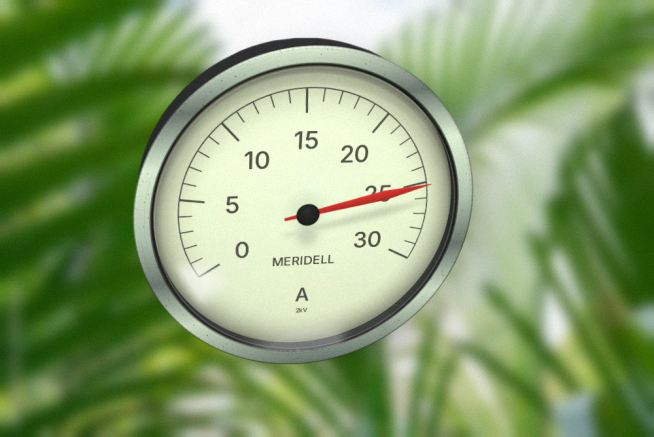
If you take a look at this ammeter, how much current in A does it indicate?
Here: 25 A
